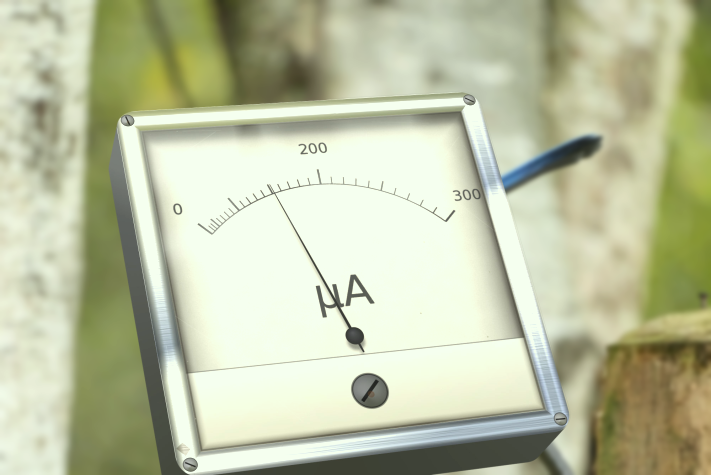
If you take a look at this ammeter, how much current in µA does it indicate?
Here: 150 µA
